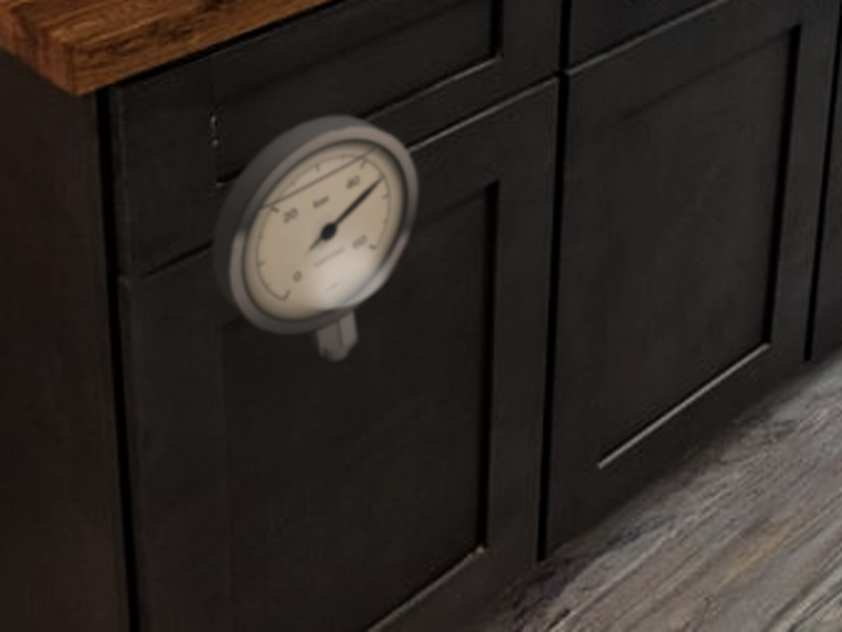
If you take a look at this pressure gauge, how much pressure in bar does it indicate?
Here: 45 bar
